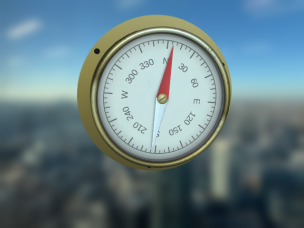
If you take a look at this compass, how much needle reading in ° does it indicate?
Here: 5 °
